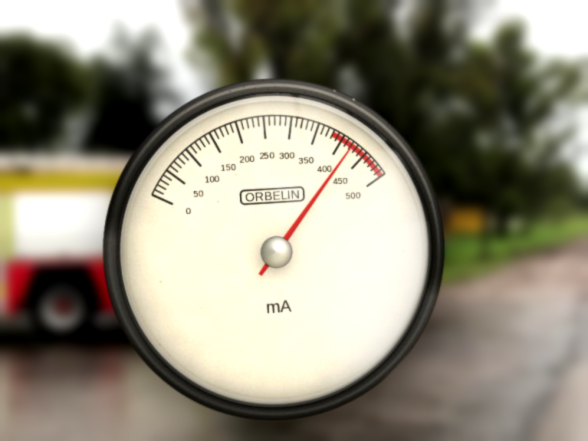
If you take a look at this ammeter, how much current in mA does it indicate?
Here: 420 mA
